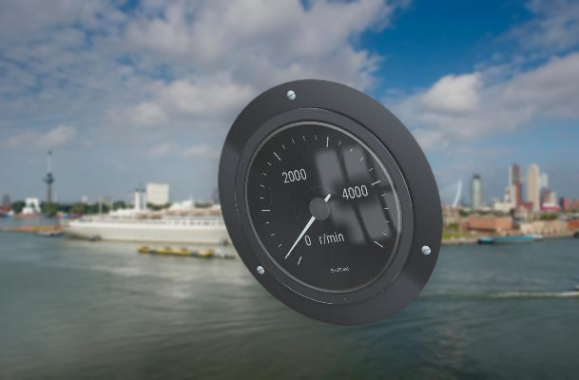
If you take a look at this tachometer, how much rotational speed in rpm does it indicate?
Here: 200 rpm
